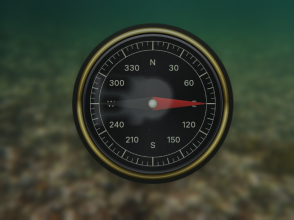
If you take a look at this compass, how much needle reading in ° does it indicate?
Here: 90 °
